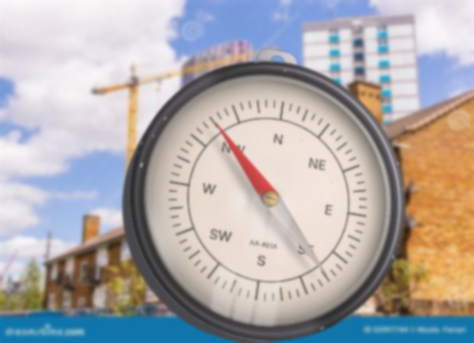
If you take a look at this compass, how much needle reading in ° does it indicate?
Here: 315 °
